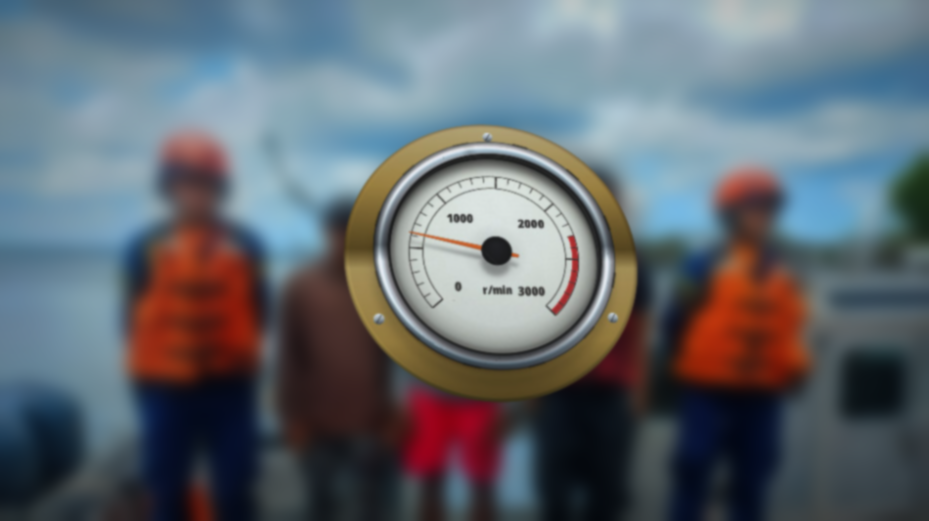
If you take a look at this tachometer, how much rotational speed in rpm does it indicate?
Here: 600 rpm
